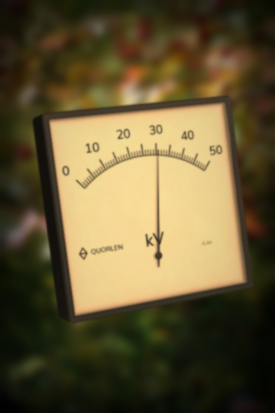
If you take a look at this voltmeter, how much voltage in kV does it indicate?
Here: 30 kV
